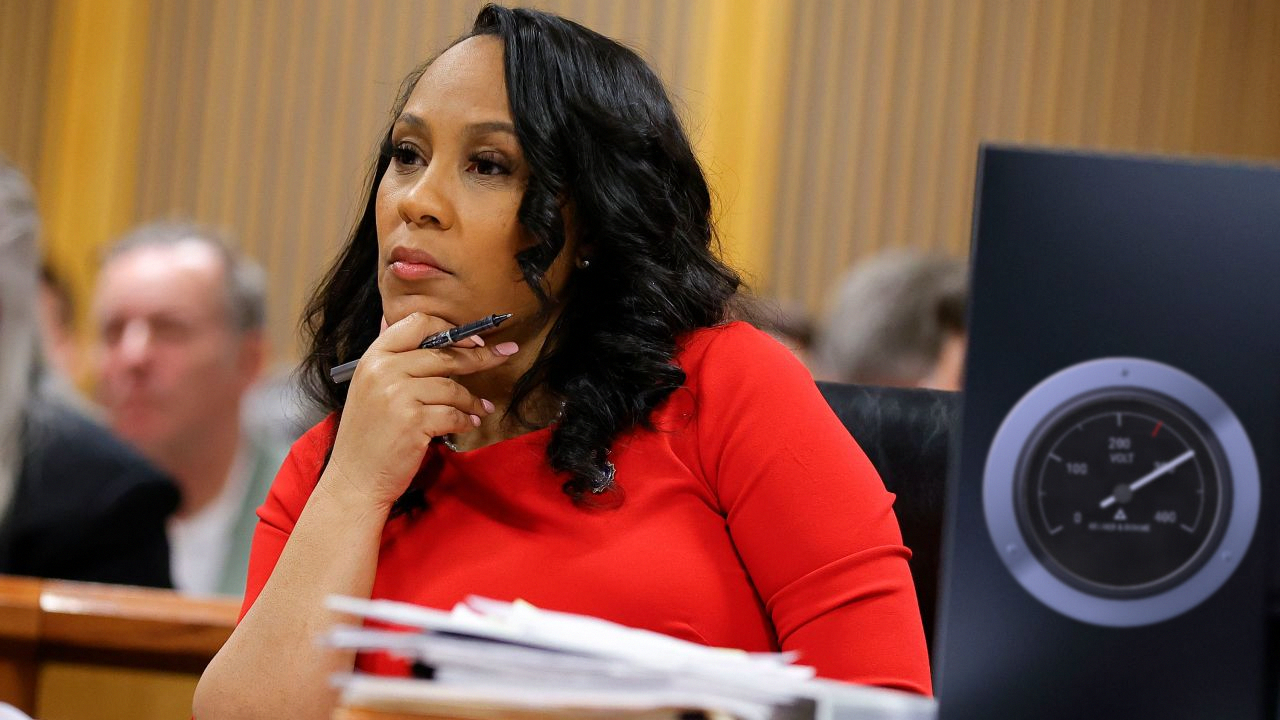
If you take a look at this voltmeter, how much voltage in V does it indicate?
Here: 300 V
